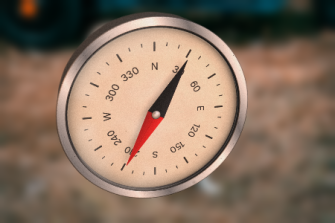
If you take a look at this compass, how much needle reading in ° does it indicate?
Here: 210 °
